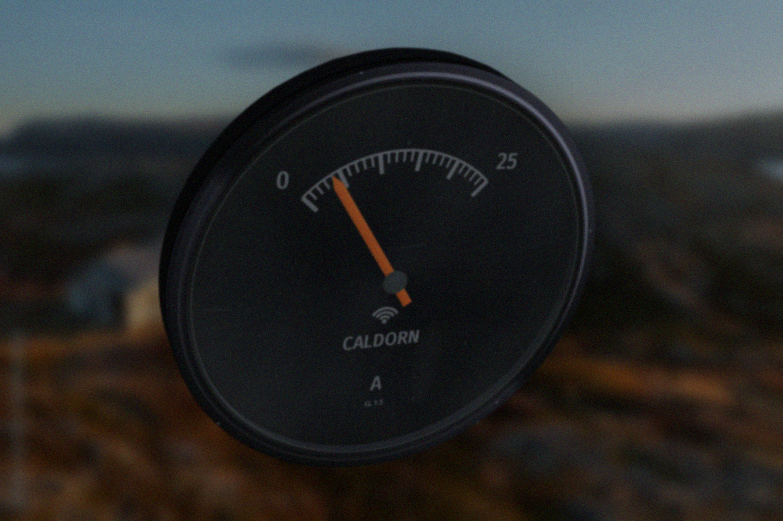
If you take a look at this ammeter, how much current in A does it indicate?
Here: 4 A
